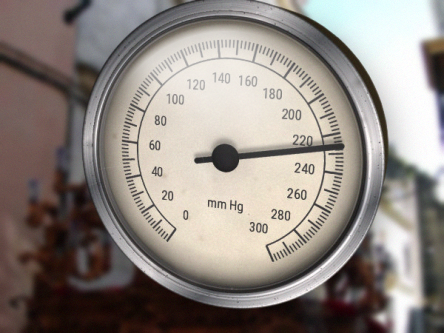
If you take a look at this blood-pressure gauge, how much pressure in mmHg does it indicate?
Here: 226 mmHg
